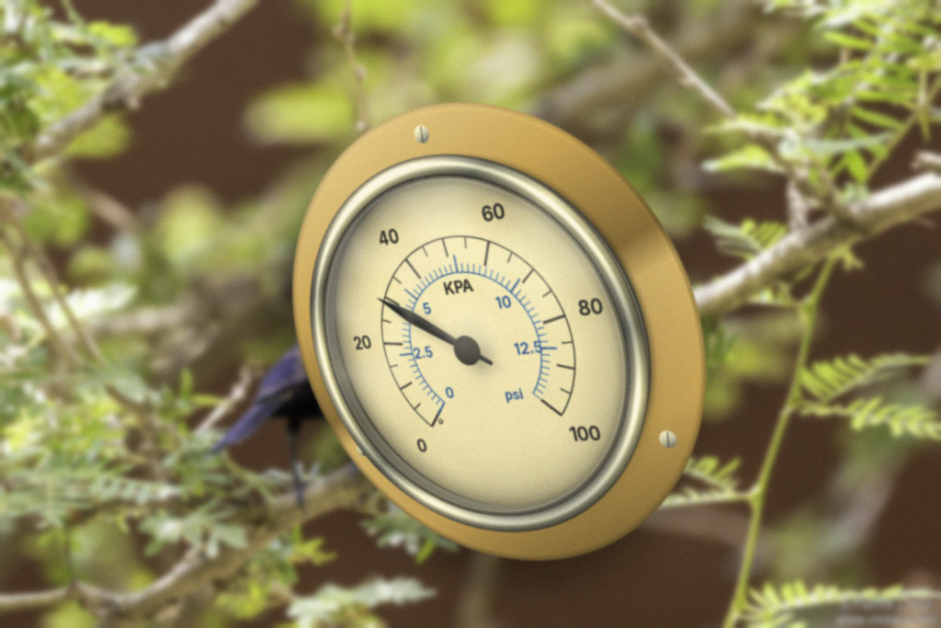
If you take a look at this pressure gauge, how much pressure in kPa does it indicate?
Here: 30 kPa
